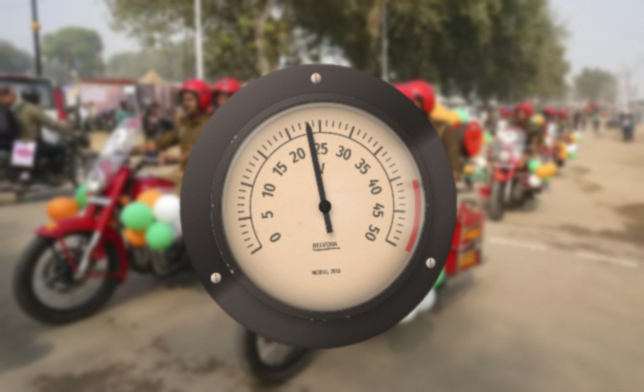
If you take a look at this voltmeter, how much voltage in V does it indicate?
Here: 23 V
